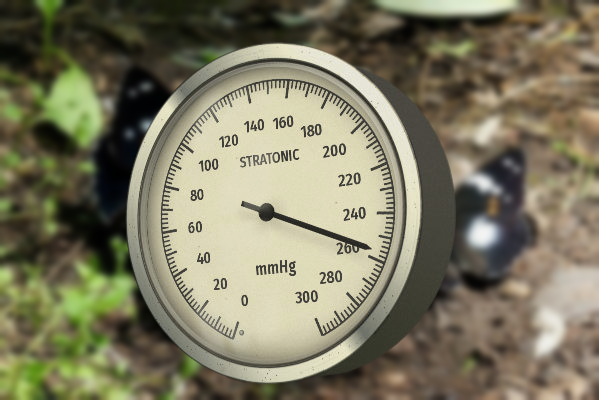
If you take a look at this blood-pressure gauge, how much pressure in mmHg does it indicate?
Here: 256 mmHg
